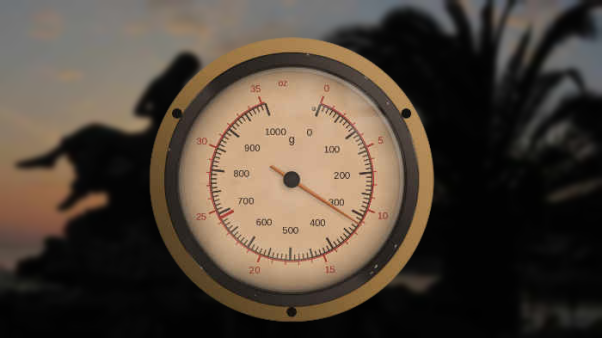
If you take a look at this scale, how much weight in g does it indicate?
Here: 320 g
